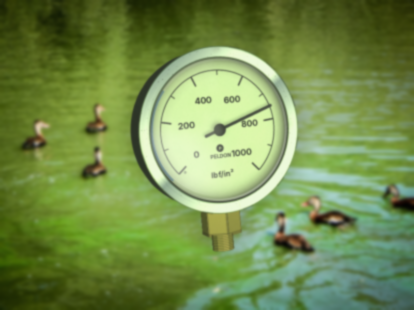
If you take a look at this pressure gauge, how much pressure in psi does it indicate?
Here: 750 psi
